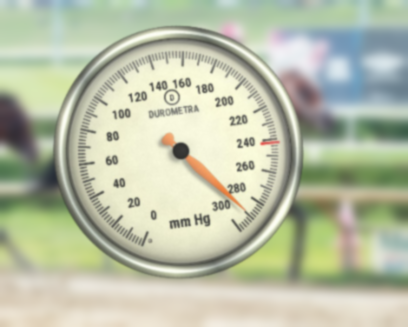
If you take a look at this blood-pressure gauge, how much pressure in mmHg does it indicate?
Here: 290 mmHg
